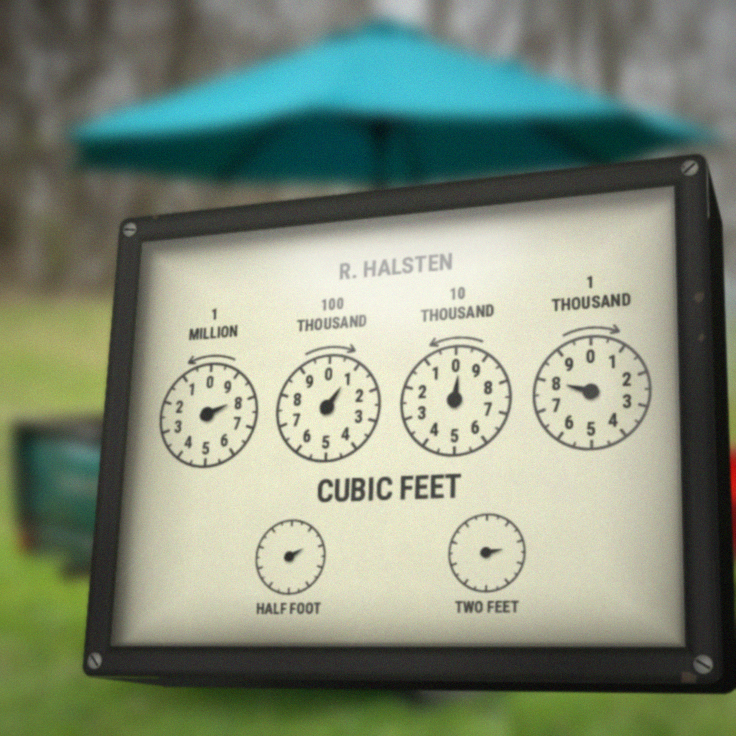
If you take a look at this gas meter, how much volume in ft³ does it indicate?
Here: 809800 ft³
